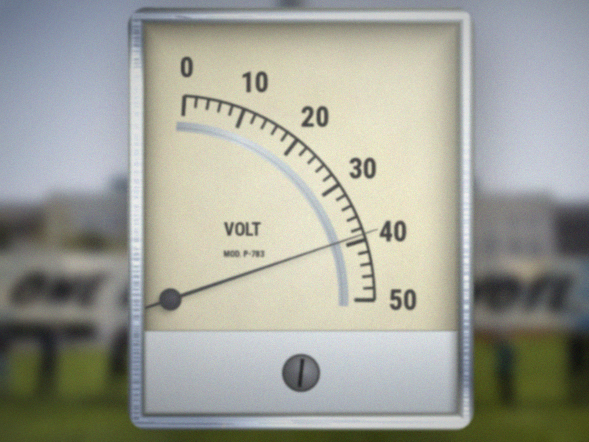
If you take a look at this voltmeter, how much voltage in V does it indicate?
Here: 39 V
